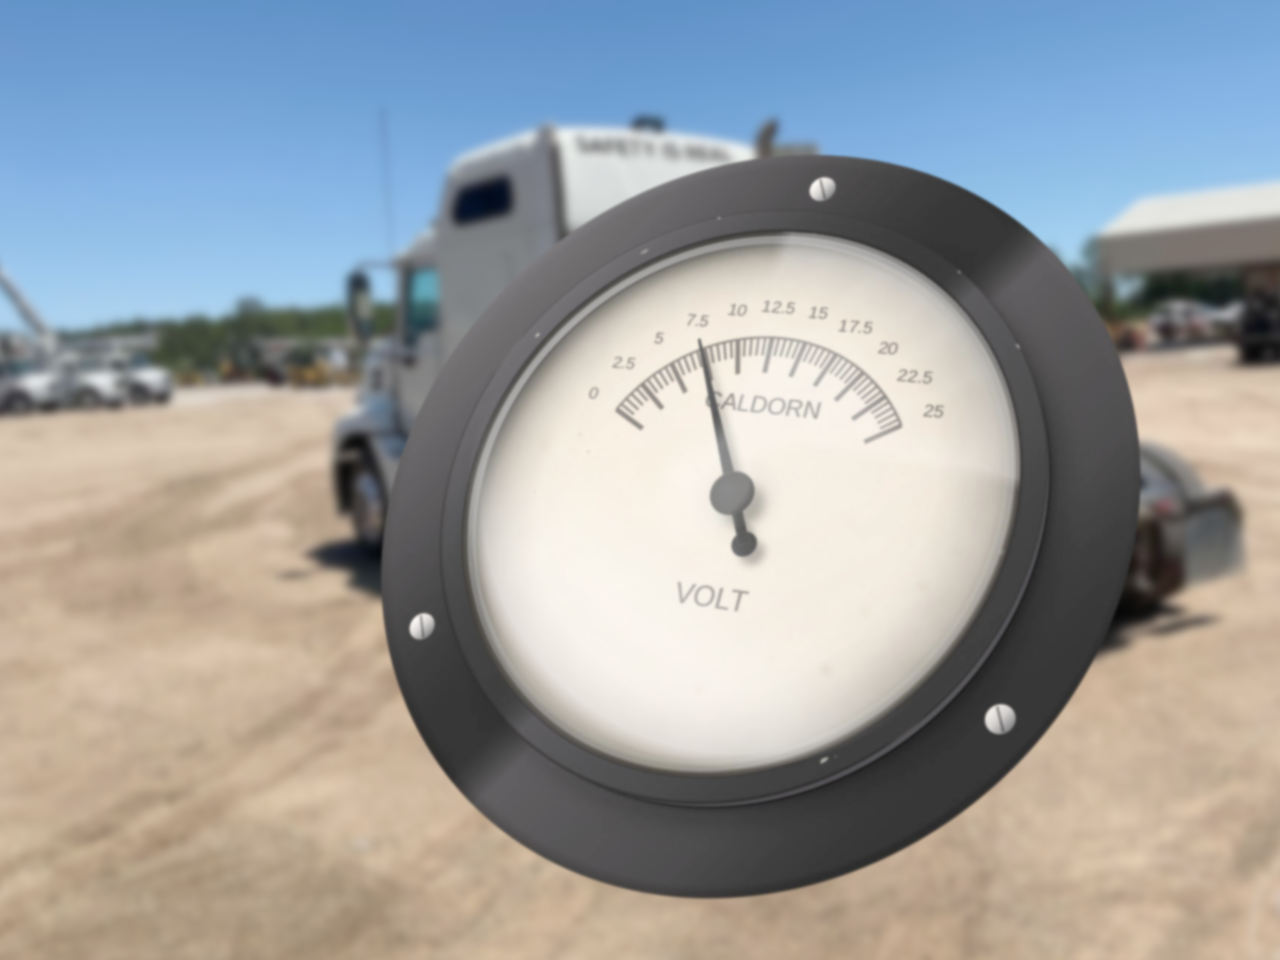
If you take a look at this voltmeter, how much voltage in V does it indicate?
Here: 7.5 V
